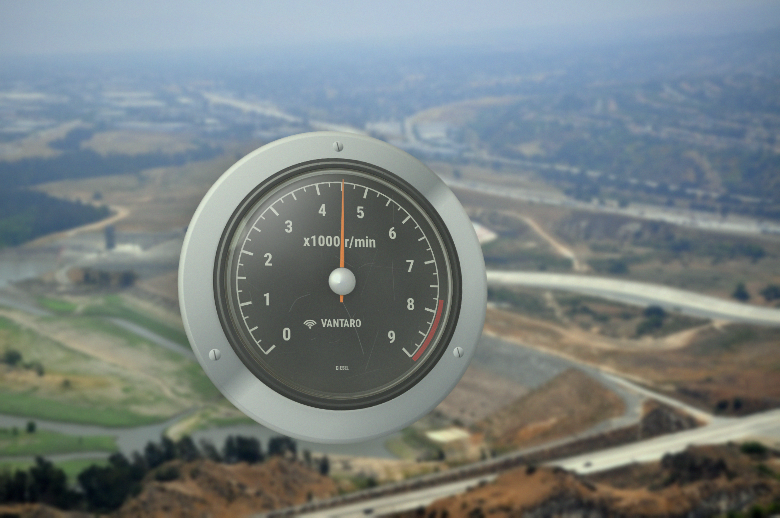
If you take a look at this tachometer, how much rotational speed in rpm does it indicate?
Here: 4500 rpm
